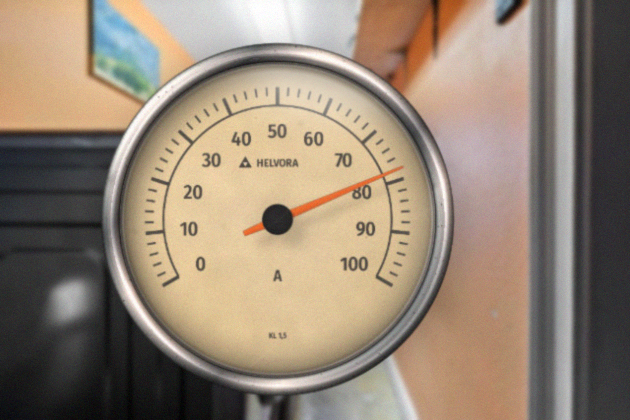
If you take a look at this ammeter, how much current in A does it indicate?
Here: 78 A
